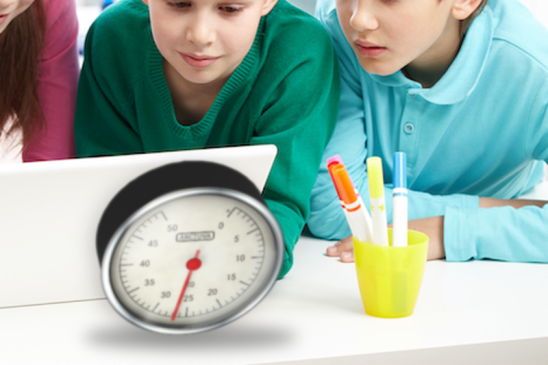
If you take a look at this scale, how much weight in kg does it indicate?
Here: 27 kg
